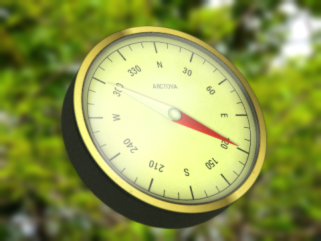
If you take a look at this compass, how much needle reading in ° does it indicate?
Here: 120 °
